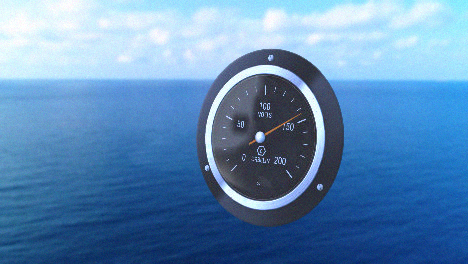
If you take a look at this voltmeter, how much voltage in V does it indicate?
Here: 145 V
